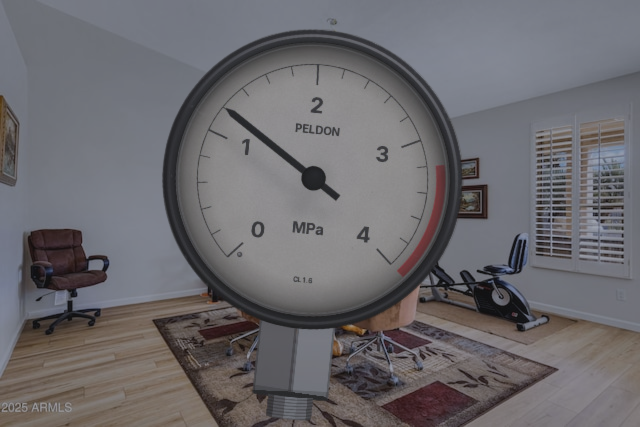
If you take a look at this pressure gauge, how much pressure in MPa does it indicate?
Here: 1.2 MPa
